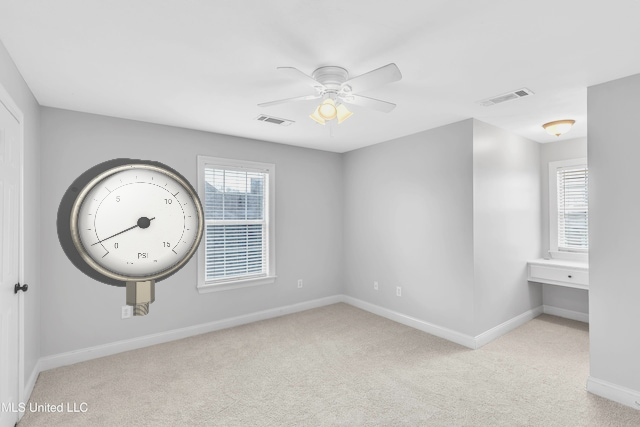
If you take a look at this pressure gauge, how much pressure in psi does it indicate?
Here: 1 psi
